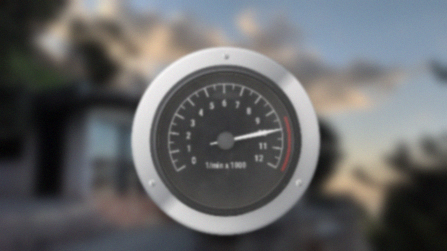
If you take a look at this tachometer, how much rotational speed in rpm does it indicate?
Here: 10000 rpm
